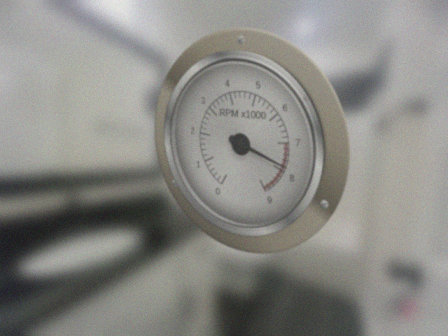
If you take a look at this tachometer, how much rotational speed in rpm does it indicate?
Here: 7800 rpm
